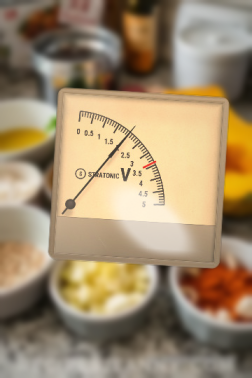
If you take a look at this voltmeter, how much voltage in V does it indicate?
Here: 2 V
